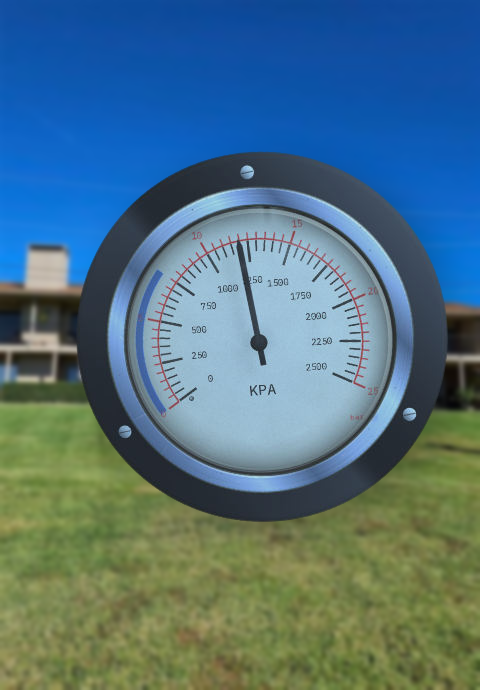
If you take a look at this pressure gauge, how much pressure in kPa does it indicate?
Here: 1200 kPa
